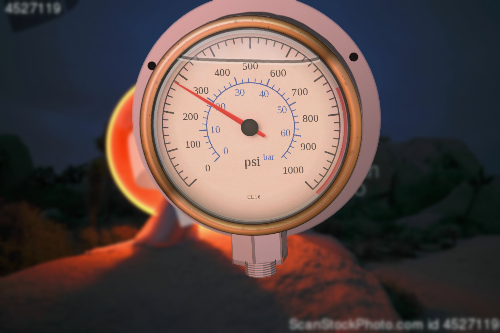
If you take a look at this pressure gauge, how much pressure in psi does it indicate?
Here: 280 psi
